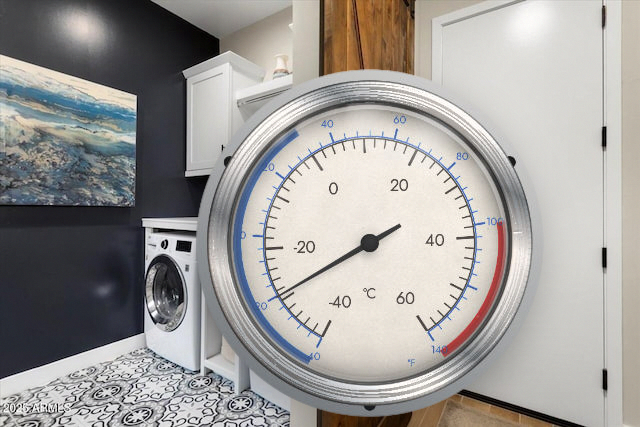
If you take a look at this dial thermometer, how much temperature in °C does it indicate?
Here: -29 °C
